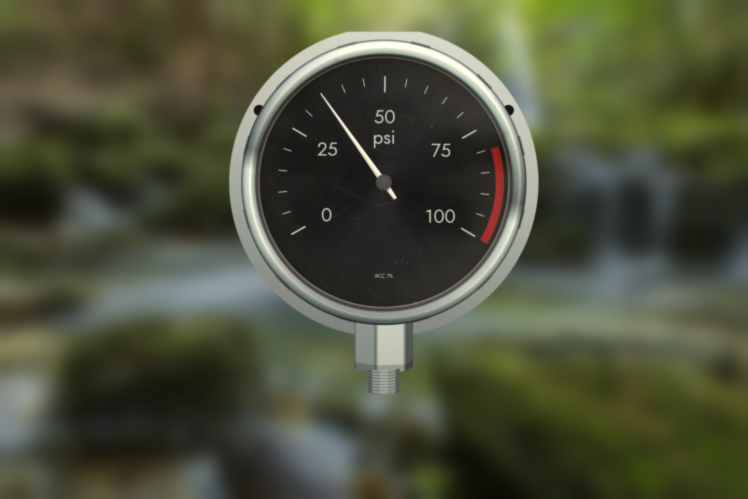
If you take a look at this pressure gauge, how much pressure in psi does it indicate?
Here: 35 psi
